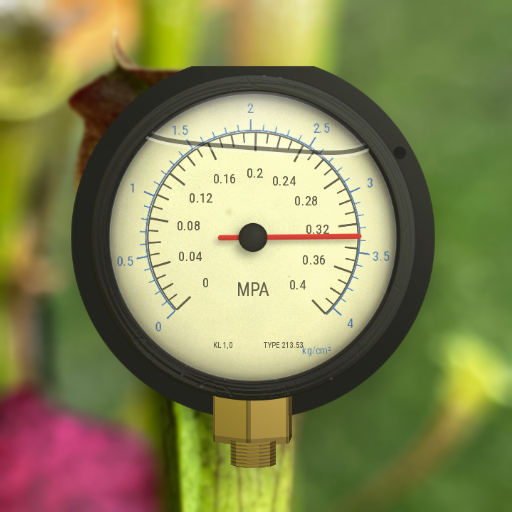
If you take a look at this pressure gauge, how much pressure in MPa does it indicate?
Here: 0.33 MPa
